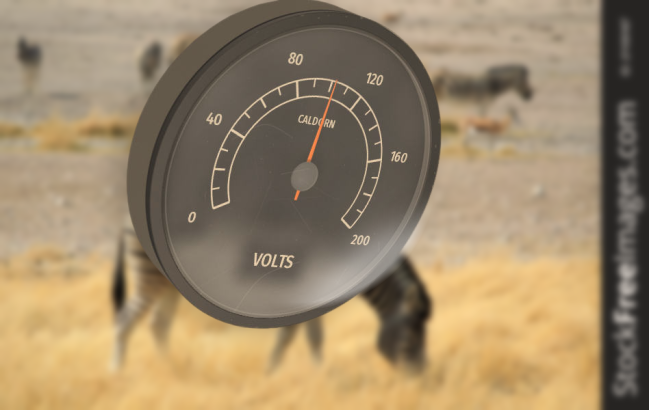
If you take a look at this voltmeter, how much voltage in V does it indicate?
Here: 100 V
